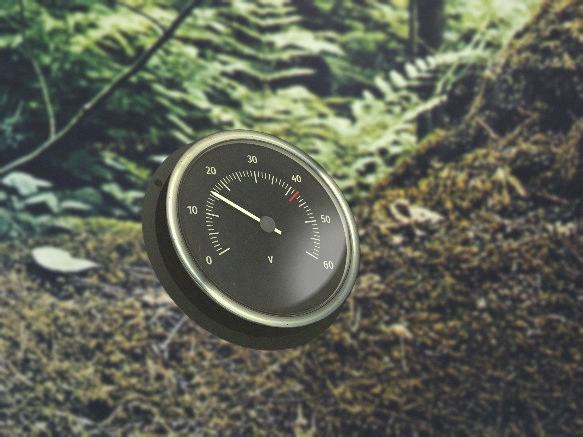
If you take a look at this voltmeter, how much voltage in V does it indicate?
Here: 15 V
